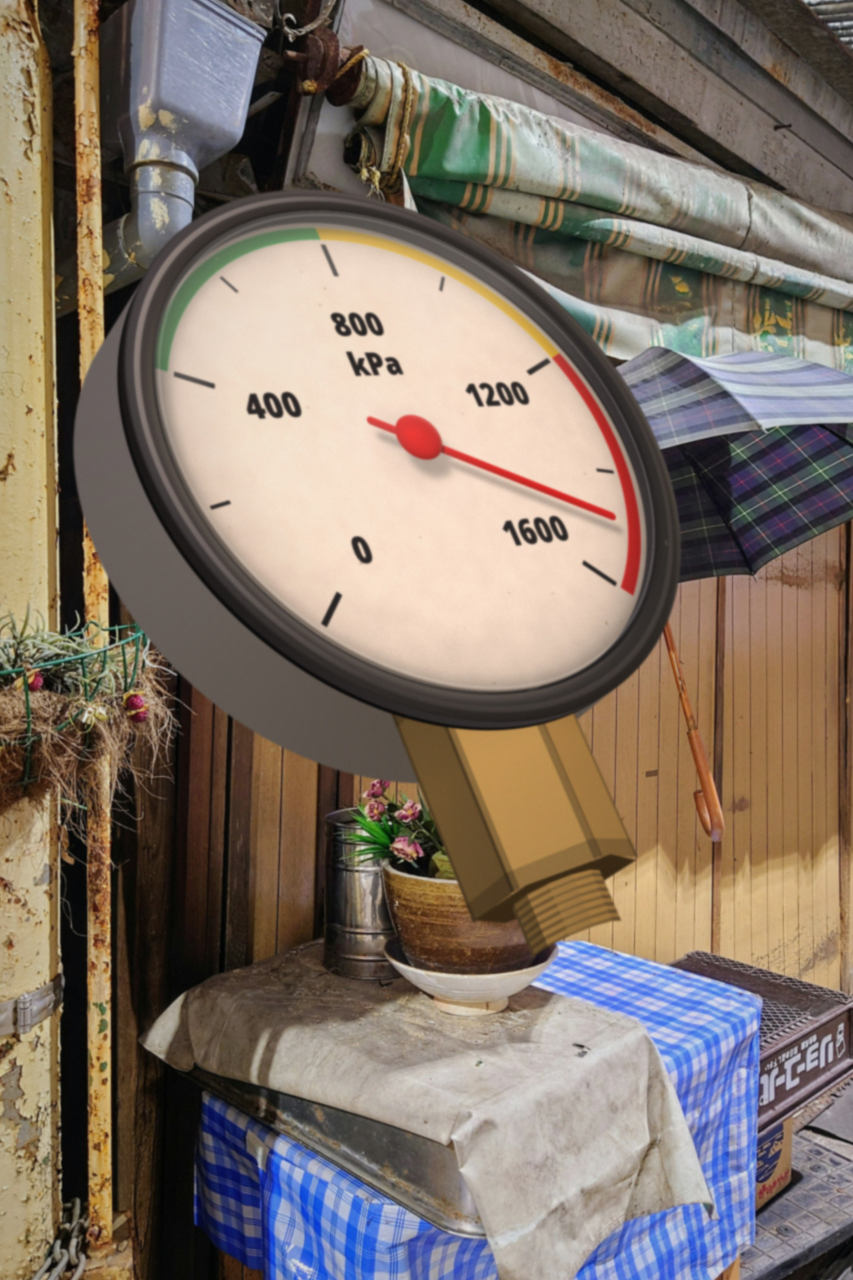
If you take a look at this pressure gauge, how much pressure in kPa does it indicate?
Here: 1500 kPa
